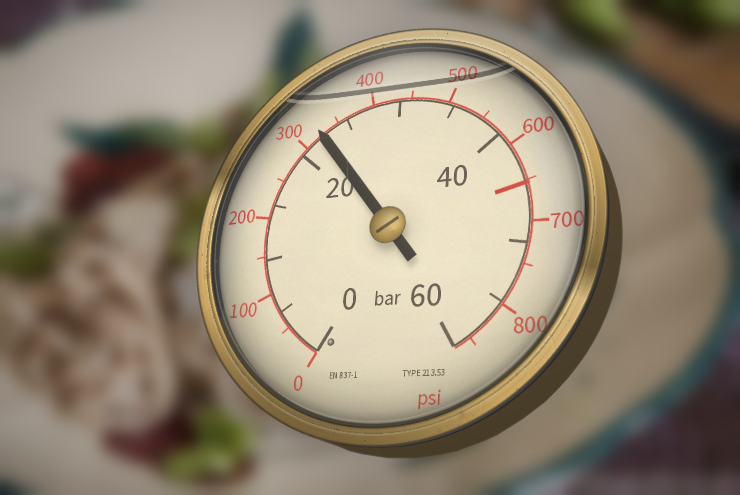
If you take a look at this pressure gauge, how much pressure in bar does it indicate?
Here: 22.5 bar
